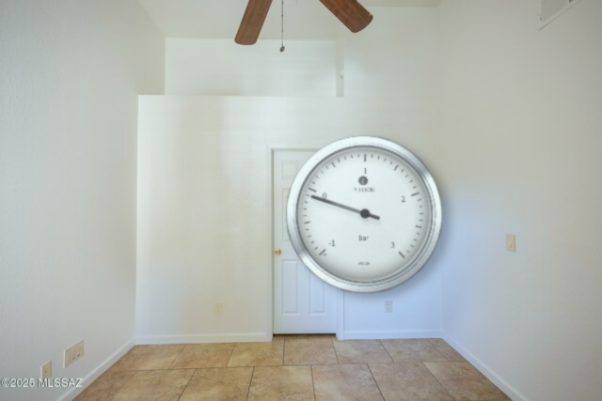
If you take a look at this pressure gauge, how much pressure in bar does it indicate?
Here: -0.1 bar
